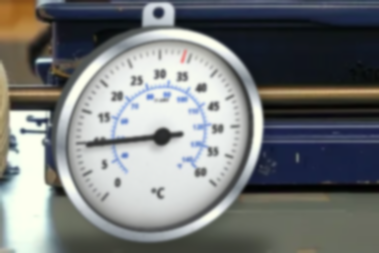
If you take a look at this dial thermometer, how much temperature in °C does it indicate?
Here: 10 °C
